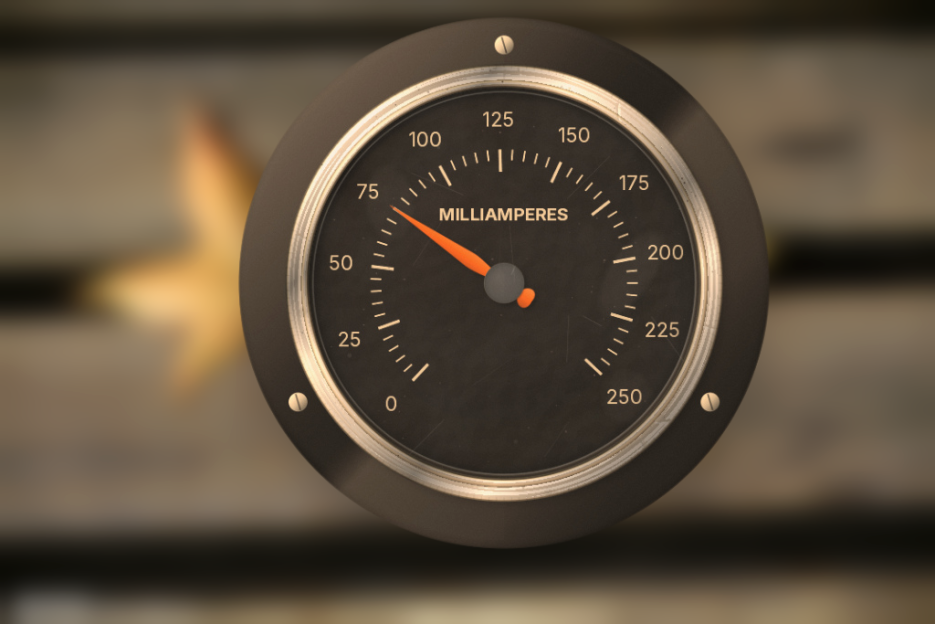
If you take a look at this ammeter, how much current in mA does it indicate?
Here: 75 mA
